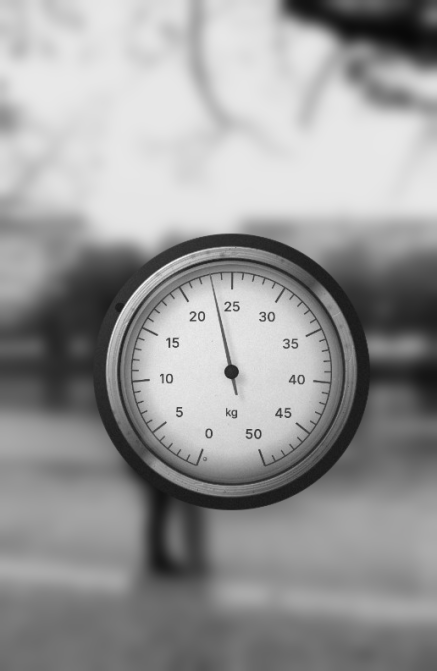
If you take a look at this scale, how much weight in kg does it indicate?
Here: 23 kg
